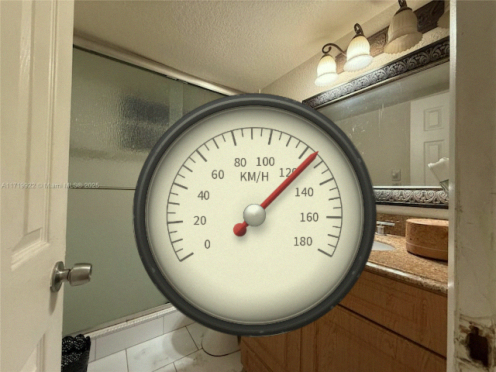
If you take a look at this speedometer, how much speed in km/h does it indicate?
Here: 125 km/h
